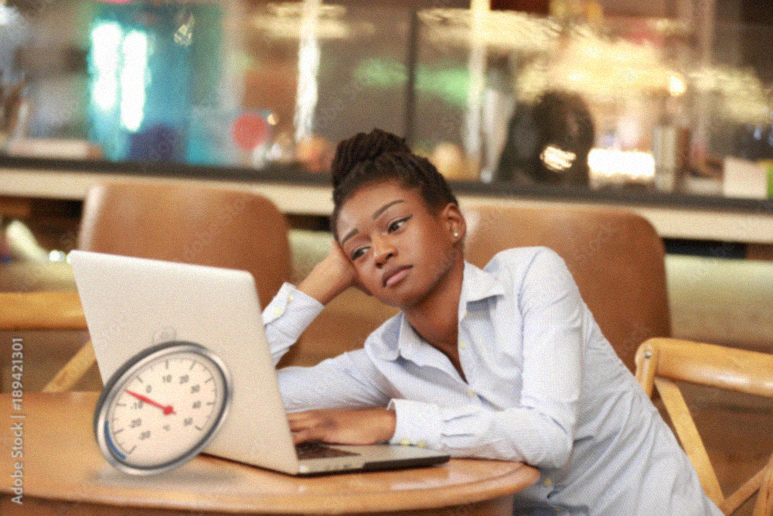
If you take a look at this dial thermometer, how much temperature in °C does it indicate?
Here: -5 °C
